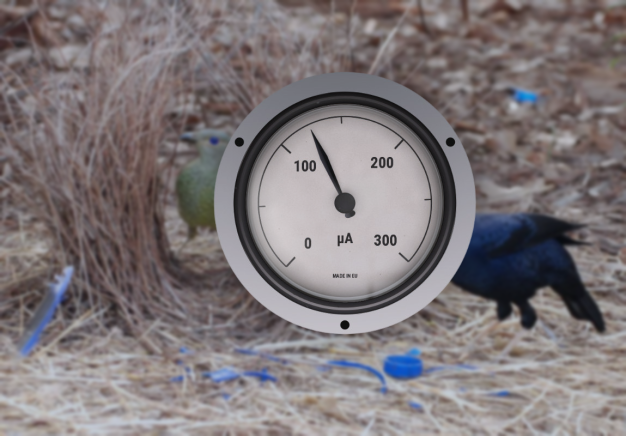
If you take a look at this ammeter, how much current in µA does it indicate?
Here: 125 µA
